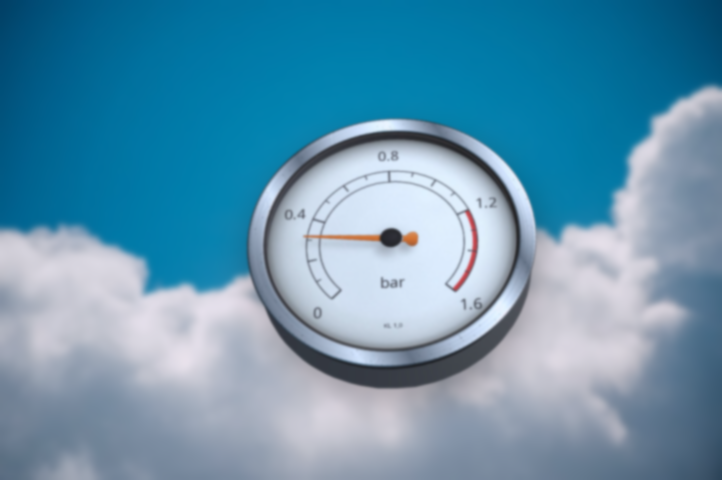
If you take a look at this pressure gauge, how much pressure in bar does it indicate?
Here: 0.3 bar
